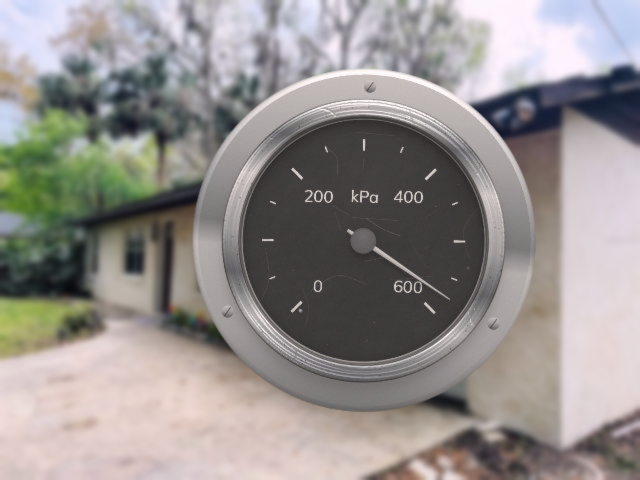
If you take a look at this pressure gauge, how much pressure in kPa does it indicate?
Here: 575 kPa
